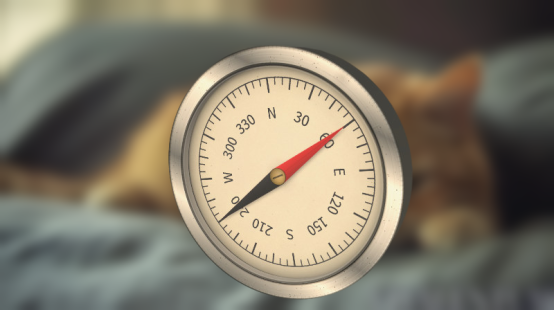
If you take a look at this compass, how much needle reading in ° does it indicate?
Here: 60 °
